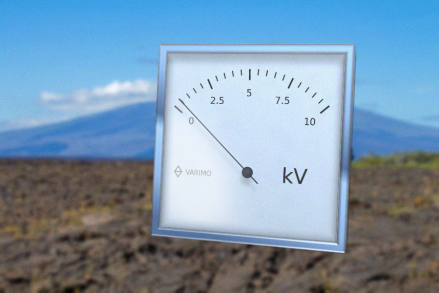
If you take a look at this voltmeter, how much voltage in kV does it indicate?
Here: 0.5 kV
